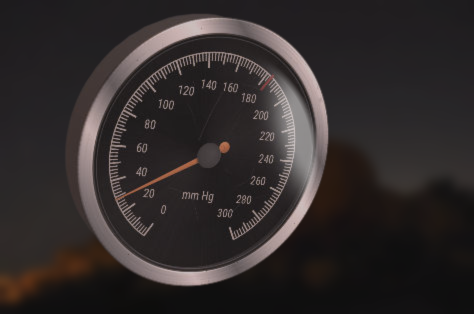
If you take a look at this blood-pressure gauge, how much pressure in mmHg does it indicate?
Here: 30 mmHg
